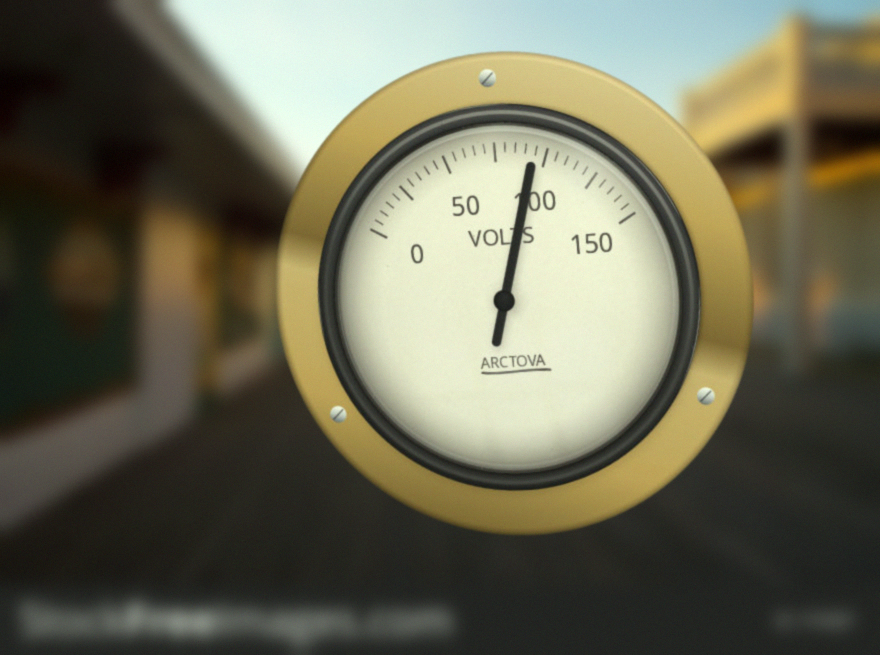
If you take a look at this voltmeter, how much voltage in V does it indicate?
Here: 95 V
